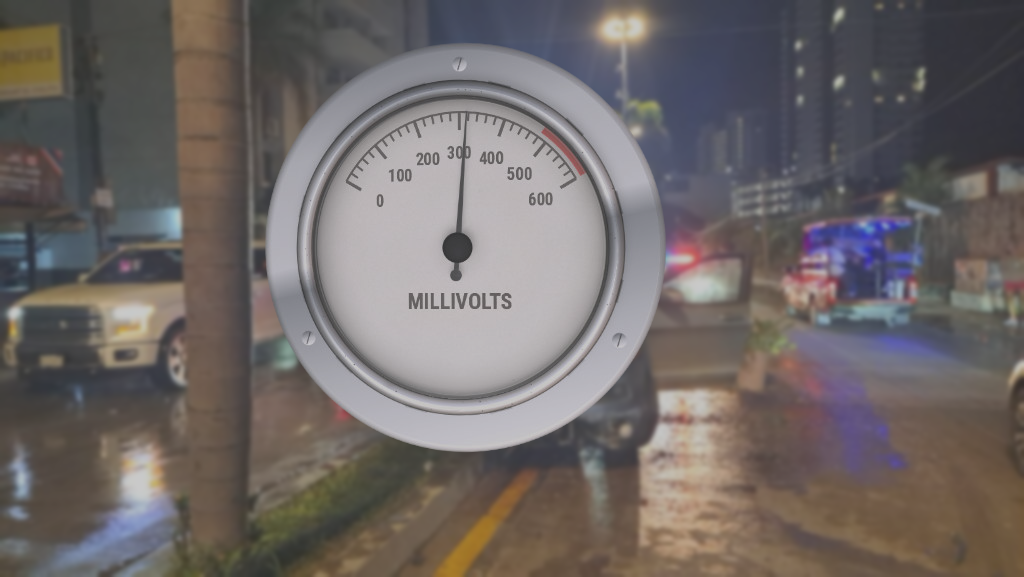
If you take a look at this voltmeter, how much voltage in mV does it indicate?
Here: 320 mV
